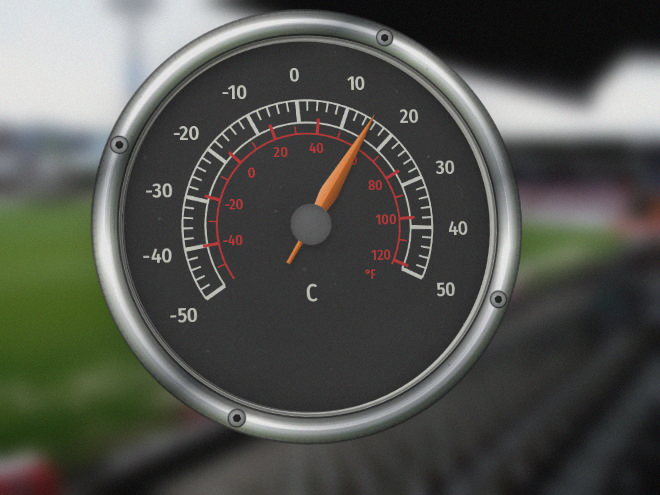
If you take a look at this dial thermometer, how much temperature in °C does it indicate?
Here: 15 °C
